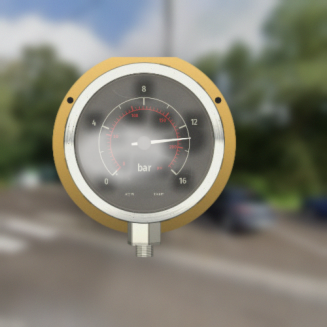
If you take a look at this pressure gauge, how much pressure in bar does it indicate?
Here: 13 bar
